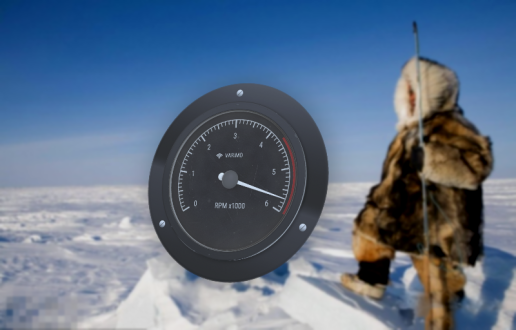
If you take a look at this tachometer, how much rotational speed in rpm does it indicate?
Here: 5700 rpm
